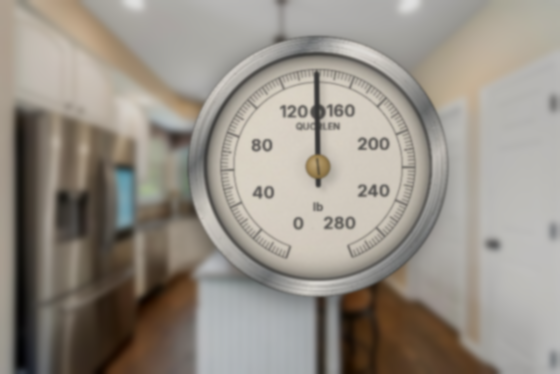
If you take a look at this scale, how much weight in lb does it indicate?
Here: 140 lb
